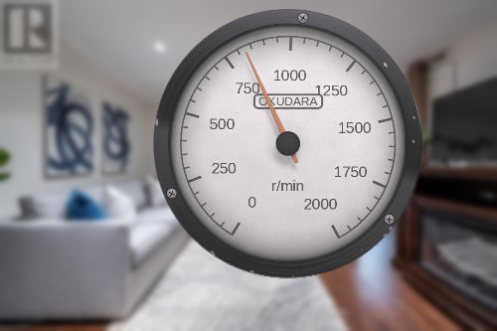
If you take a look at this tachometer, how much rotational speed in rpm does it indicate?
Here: 825 rpm
